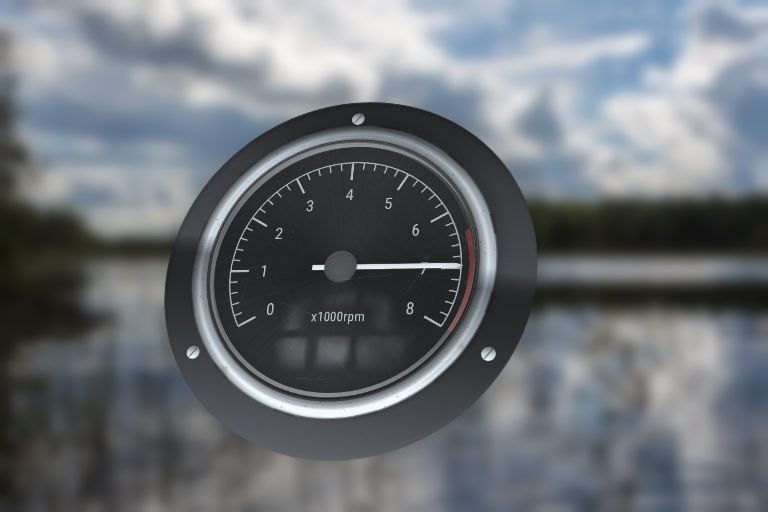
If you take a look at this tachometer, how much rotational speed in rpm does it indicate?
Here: 7000 rpm
